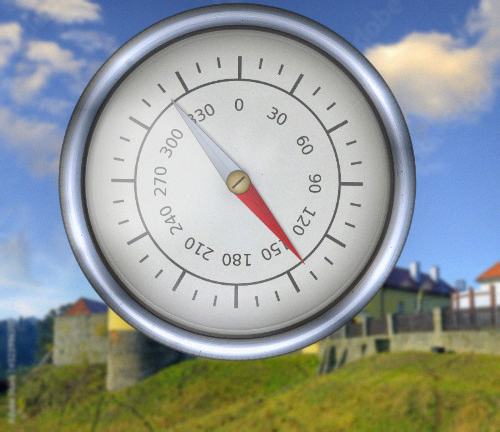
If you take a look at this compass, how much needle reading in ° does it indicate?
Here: 140 °
